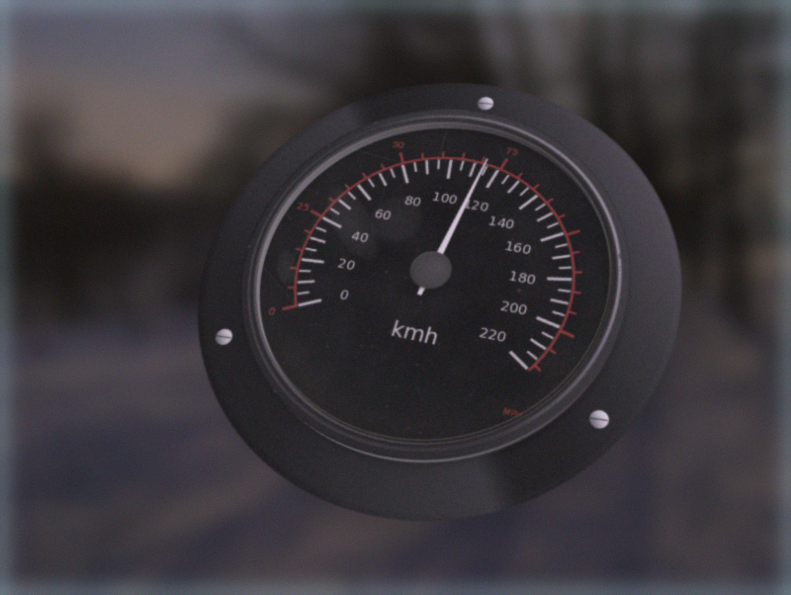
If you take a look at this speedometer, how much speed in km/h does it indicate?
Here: 115 km/h
